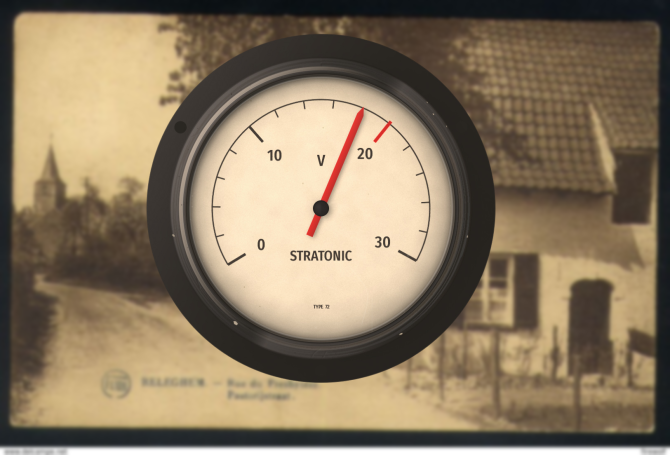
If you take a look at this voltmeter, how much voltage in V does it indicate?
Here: 18 V
